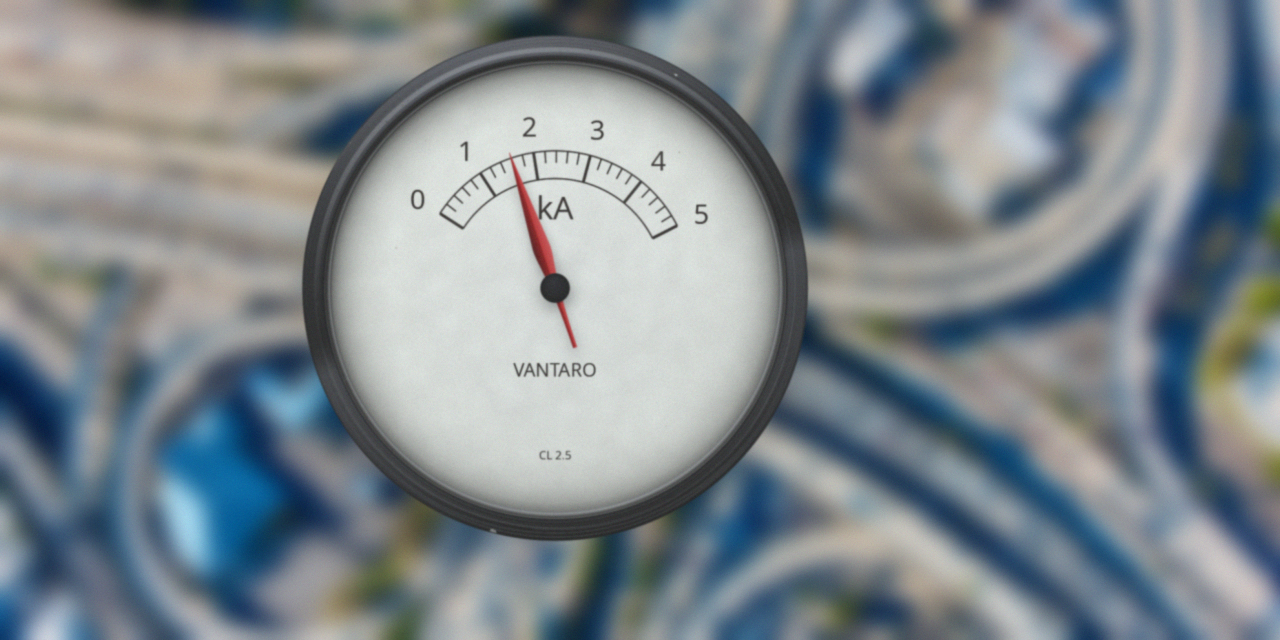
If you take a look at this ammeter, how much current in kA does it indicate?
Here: 1.6 kA
